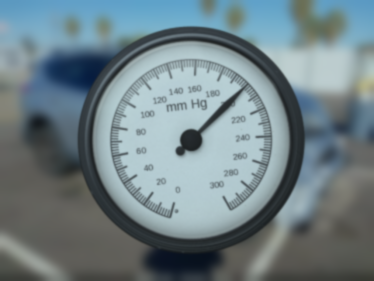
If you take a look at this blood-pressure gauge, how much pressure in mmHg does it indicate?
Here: 200 mmHg
